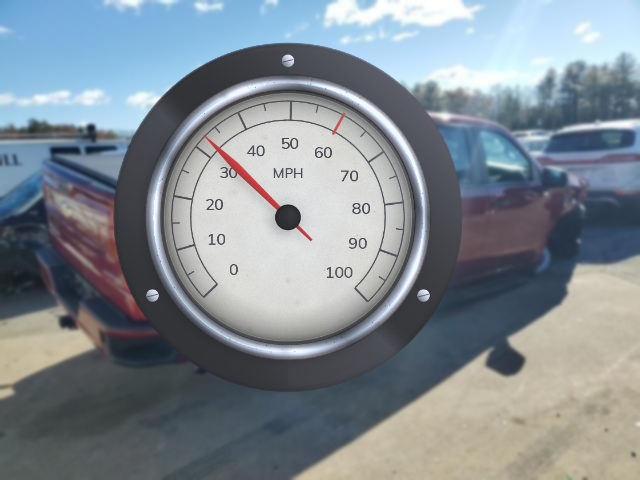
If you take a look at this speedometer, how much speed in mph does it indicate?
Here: 32.5 mph
